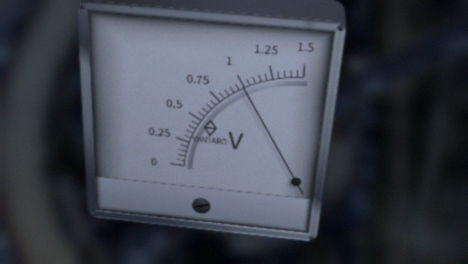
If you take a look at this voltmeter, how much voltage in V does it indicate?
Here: 1 V
